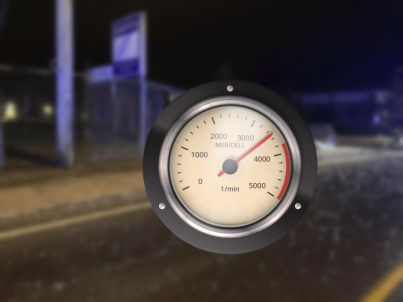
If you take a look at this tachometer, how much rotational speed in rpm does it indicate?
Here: 3500 rpm
